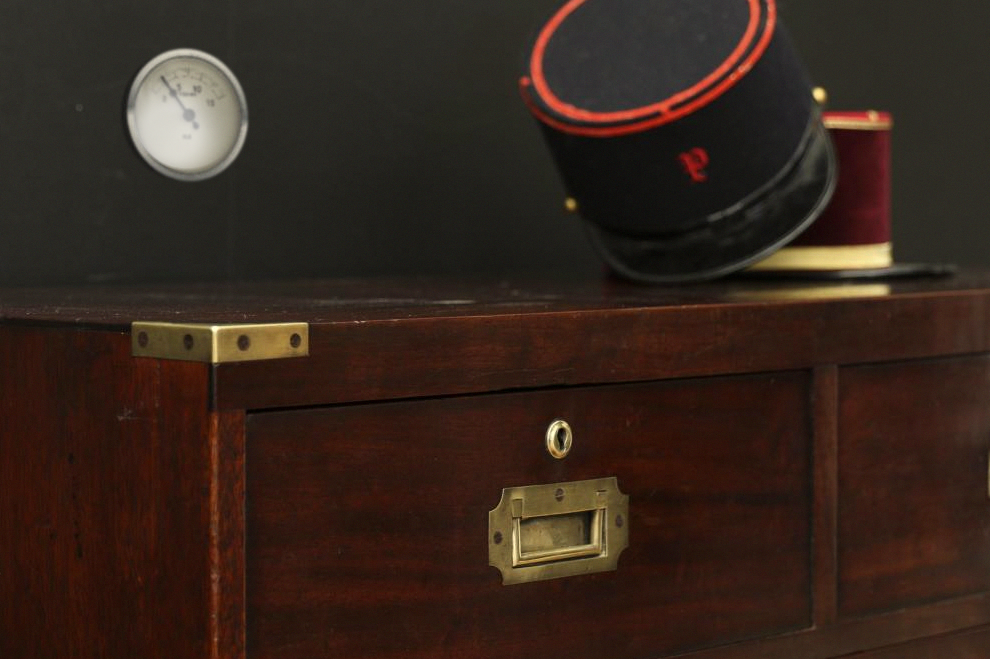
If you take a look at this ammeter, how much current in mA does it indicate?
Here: 2.5 mA
